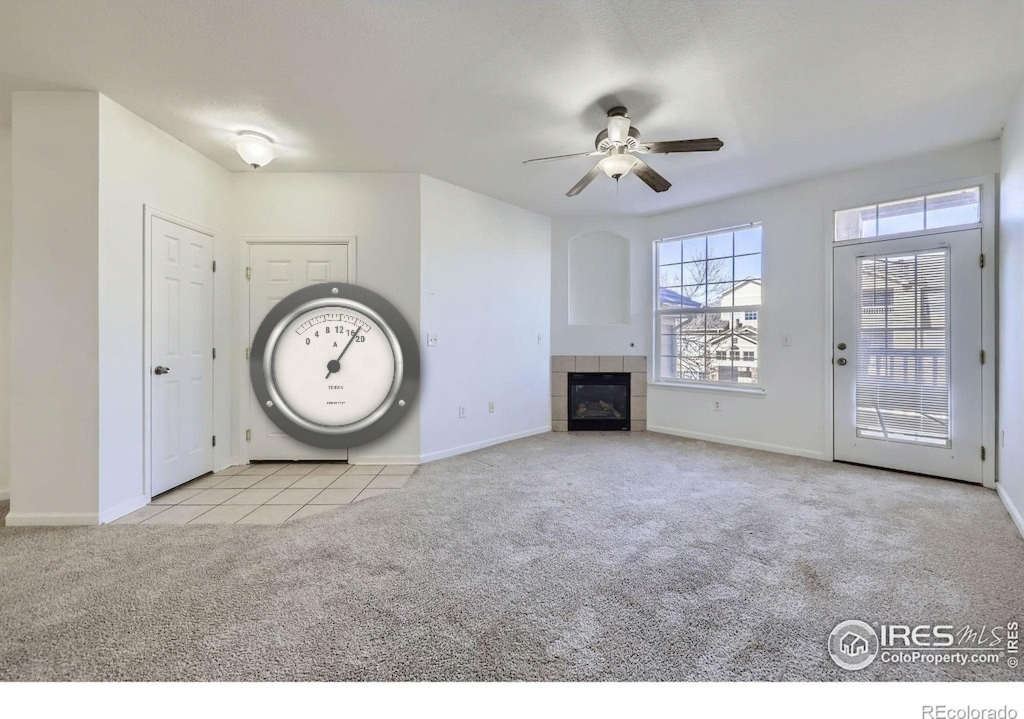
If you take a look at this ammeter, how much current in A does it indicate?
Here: 18 A
